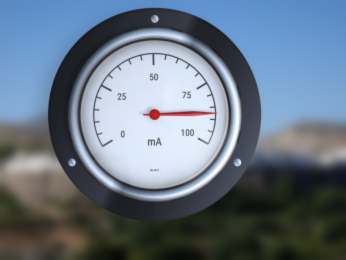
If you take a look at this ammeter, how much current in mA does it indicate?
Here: 87.5 mA
